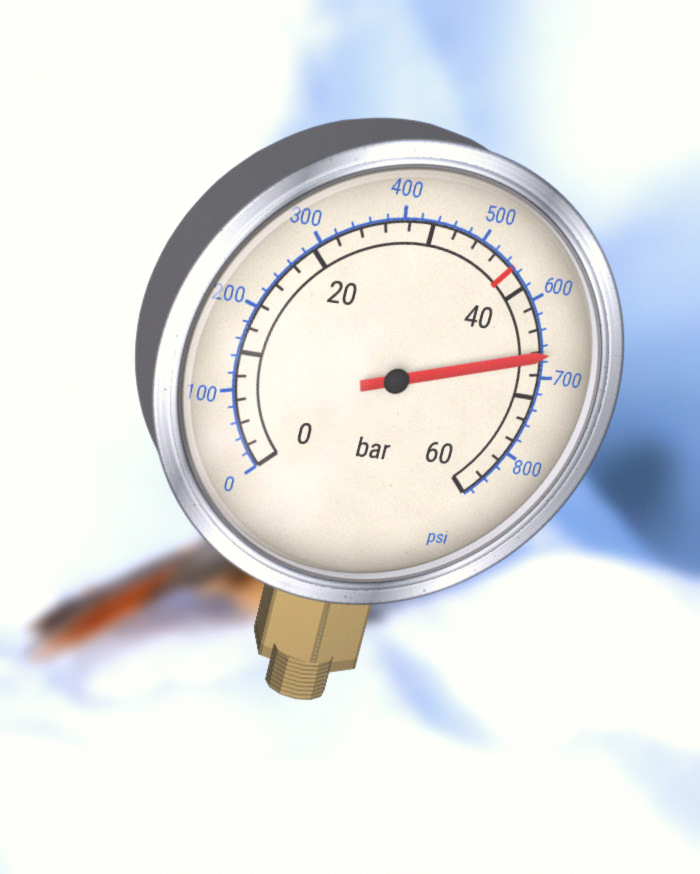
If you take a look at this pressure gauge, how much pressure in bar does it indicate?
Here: 46 bar
